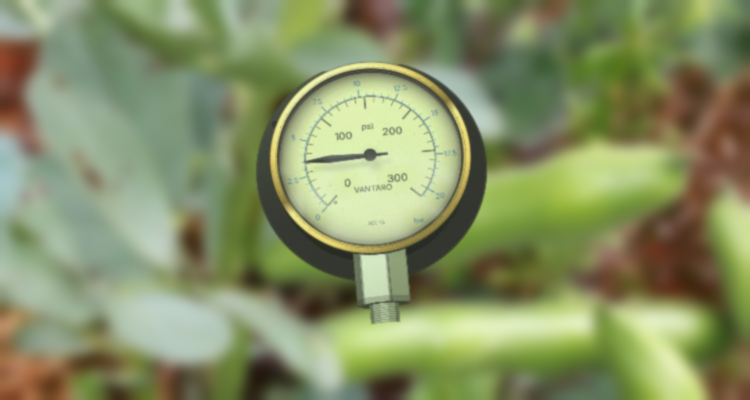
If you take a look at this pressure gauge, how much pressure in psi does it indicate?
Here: 50 psi
